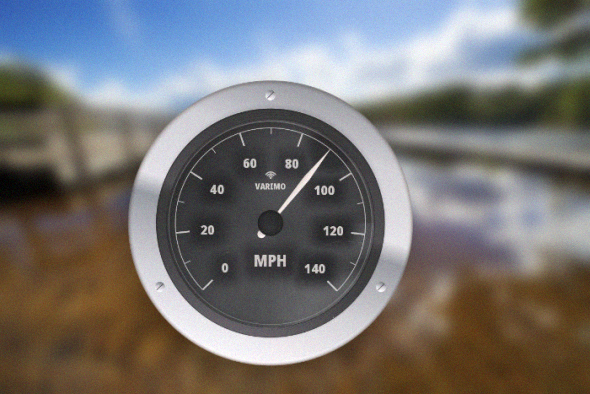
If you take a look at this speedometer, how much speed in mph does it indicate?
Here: 90 mph
